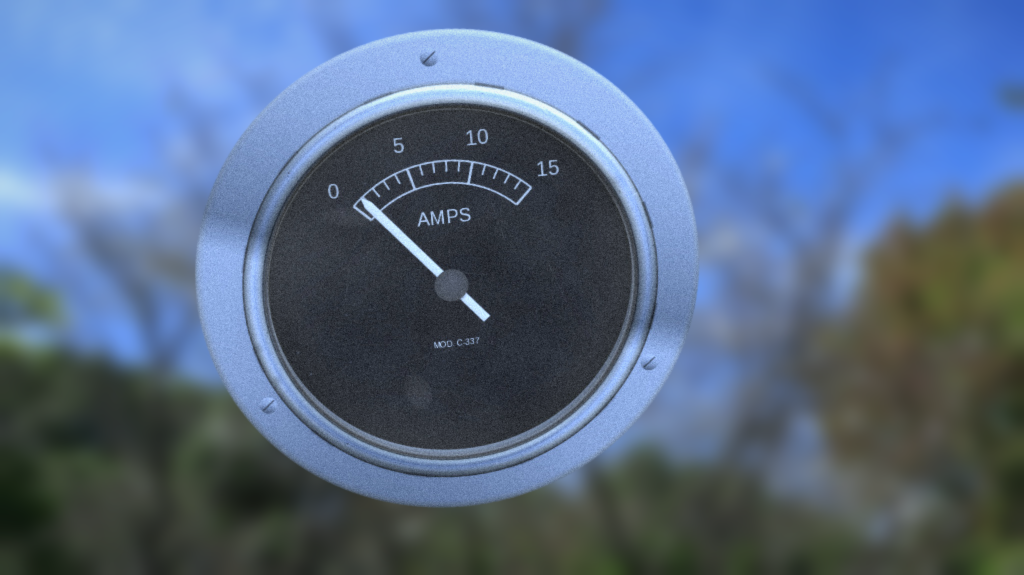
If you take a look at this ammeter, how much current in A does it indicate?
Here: 1 A
